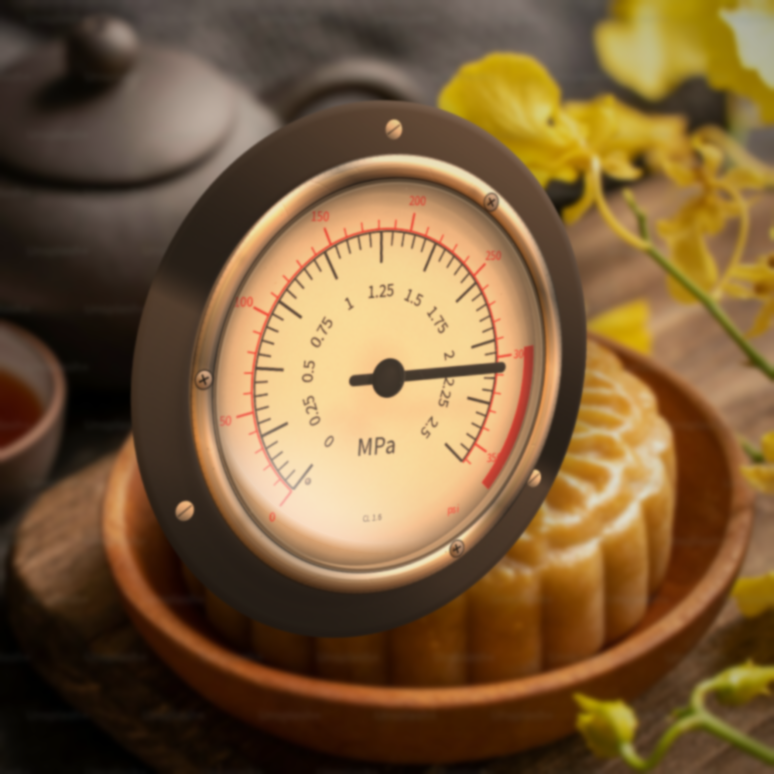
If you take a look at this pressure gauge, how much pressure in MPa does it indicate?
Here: 2.1 MPa
